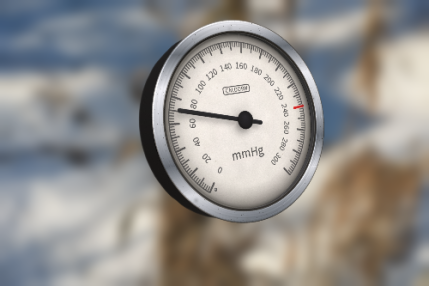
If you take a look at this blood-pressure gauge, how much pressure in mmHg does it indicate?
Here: 70 mmHg
